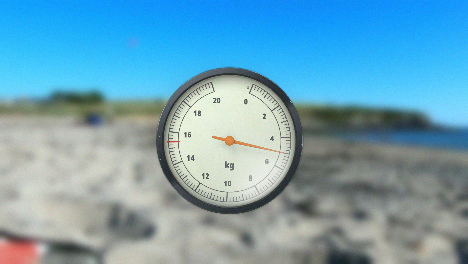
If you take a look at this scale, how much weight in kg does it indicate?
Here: 5 kg
